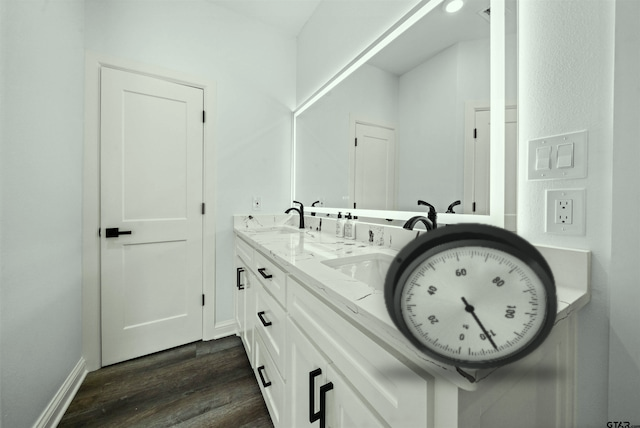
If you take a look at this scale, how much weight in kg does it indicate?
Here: 120 kg
